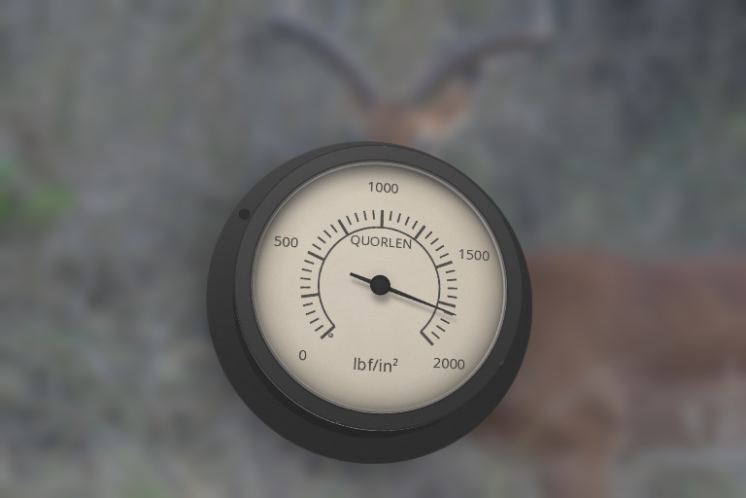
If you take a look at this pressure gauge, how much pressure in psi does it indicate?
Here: 1800 psi
